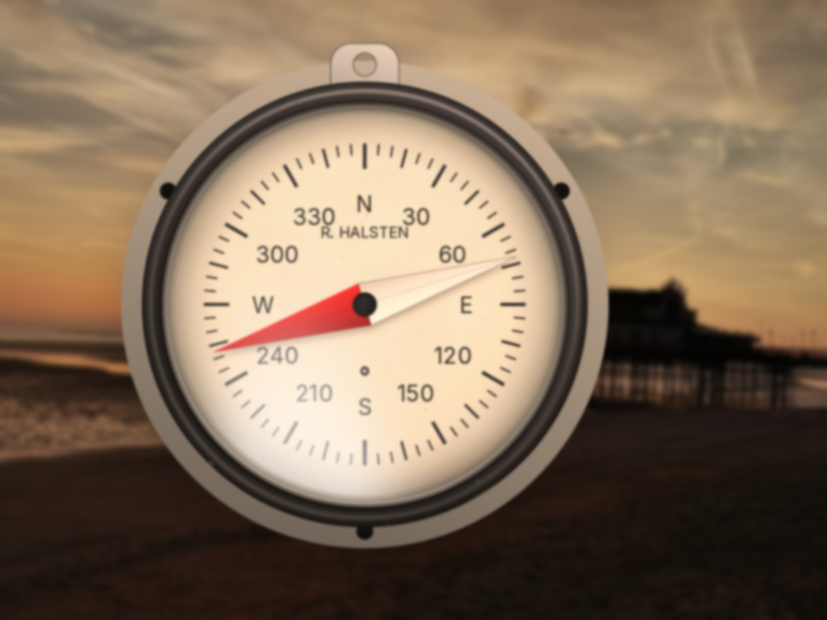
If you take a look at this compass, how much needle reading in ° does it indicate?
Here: 252.5 °
